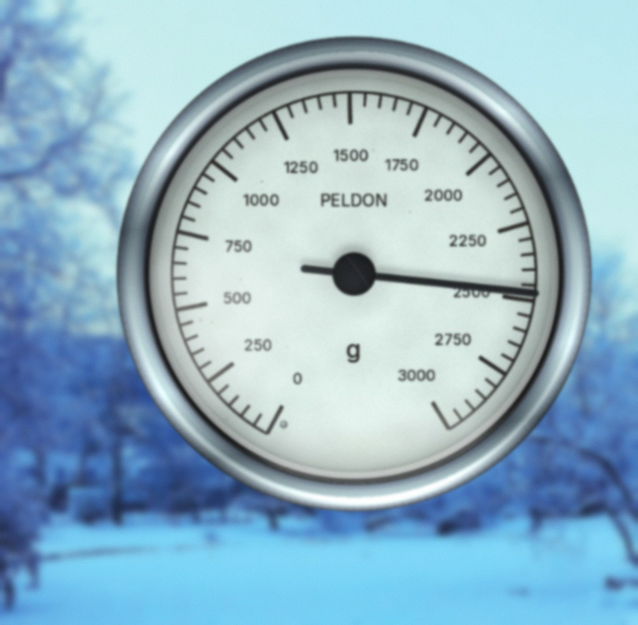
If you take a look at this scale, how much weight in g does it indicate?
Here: 2475 g
